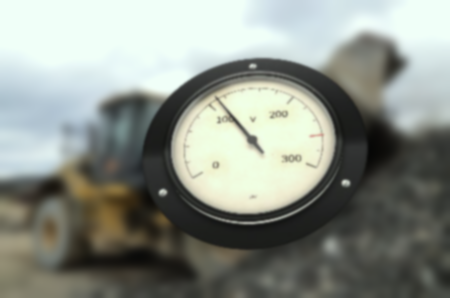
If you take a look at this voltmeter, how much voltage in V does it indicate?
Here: 110 V
